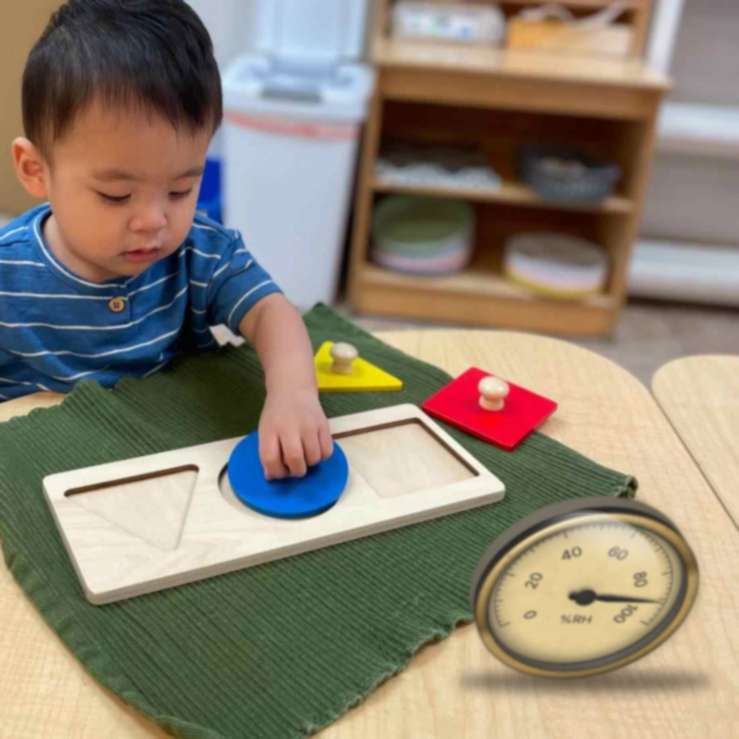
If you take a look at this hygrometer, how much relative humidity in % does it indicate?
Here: 90 %
